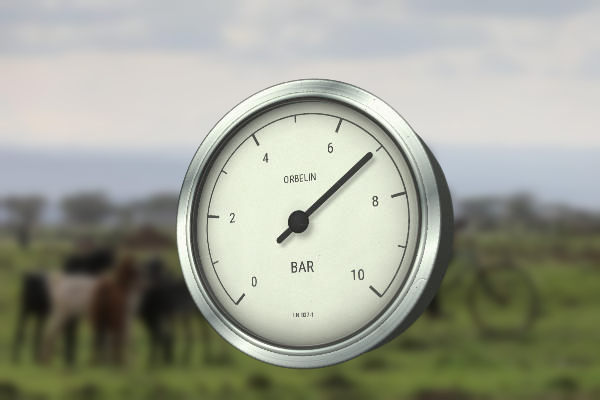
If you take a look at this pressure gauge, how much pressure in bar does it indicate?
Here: 7 bar
